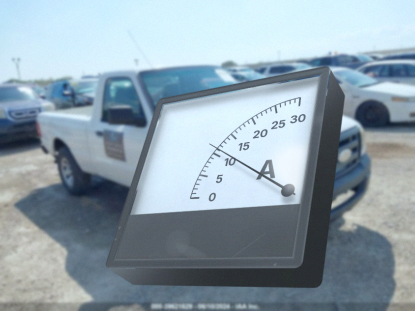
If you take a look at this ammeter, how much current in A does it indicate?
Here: 11 A
